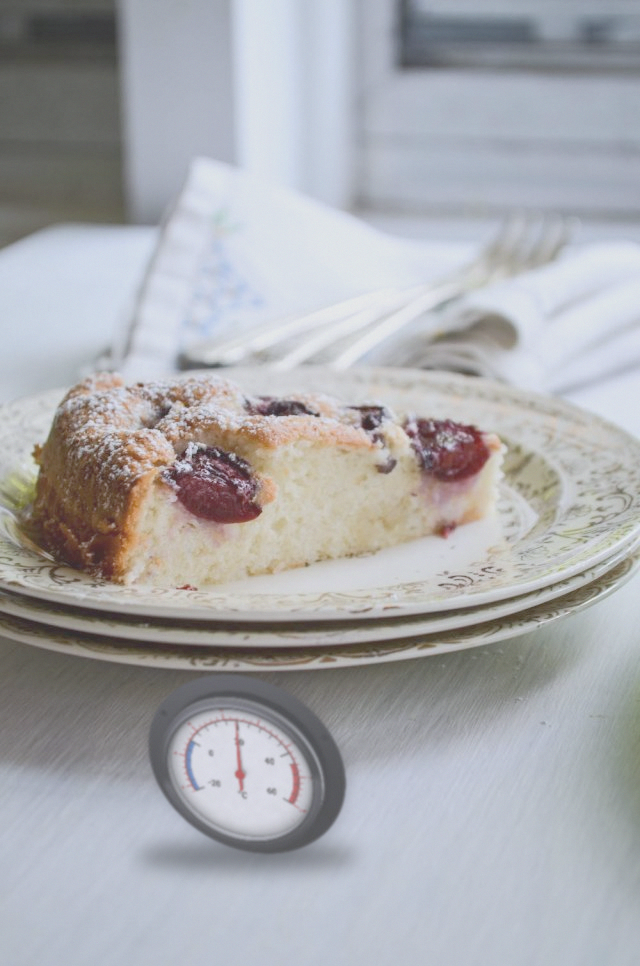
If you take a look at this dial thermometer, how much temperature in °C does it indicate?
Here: 20 °C
